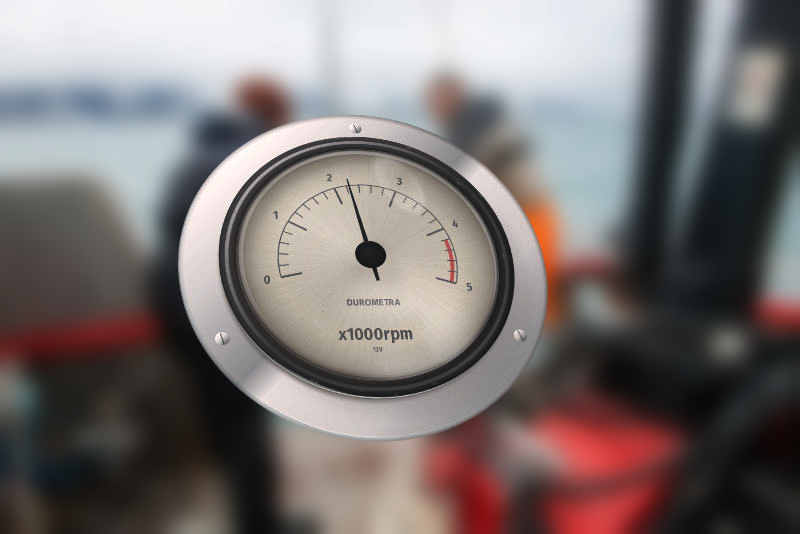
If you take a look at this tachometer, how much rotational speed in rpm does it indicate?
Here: 2200 rpm
